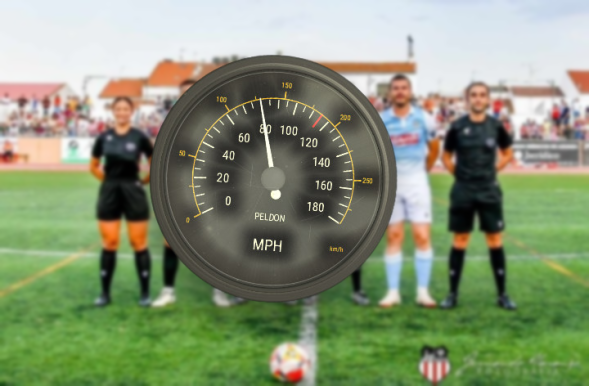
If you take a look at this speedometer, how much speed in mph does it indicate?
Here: 80 mph
